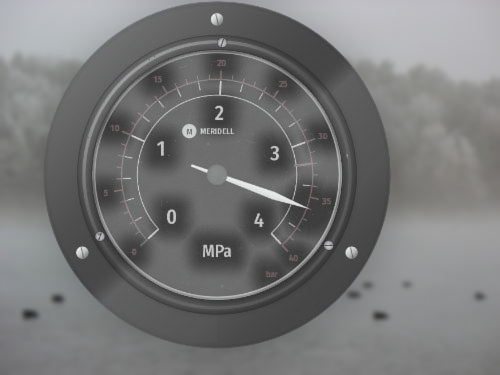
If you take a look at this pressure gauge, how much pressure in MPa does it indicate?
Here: 3.6 MPa
